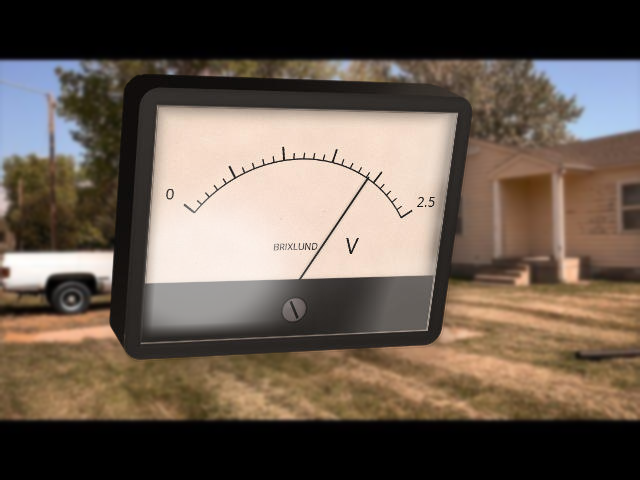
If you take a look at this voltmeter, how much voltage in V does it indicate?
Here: 1.9 V
